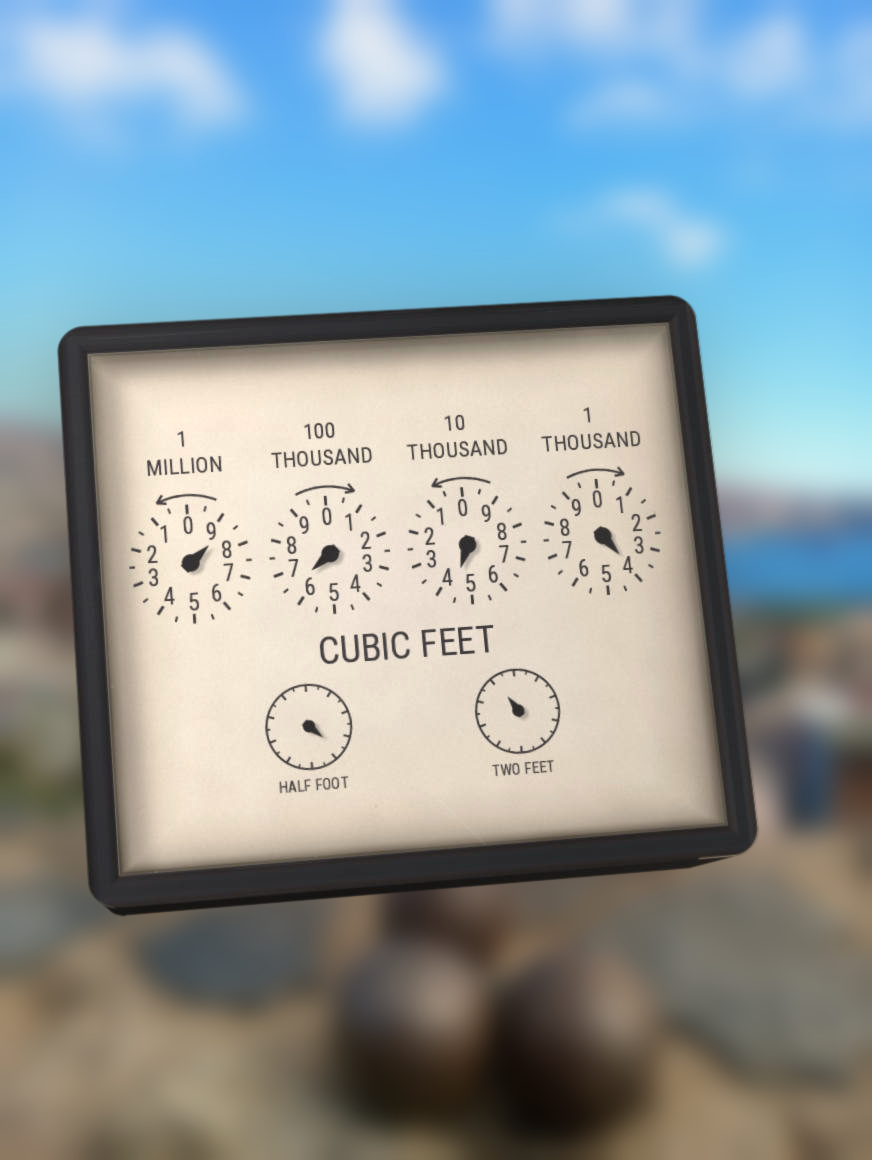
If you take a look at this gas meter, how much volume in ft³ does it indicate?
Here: 864400 ft³
